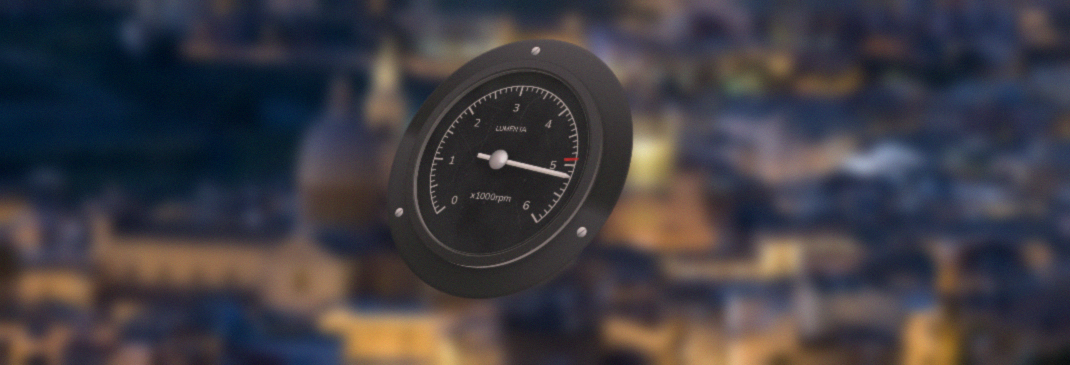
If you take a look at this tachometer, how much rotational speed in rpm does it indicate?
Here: 5200 rpm
